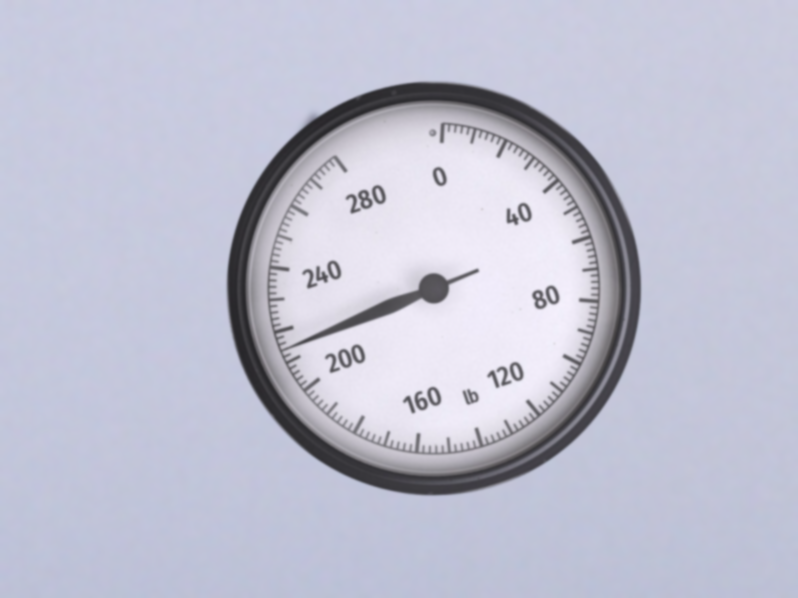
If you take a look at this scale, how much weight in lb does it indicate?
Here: 214 lb
